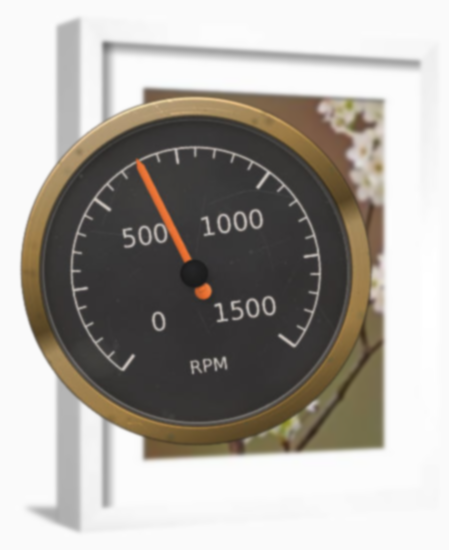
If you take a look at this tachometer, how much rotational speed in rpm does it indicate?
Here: 650 rpm
